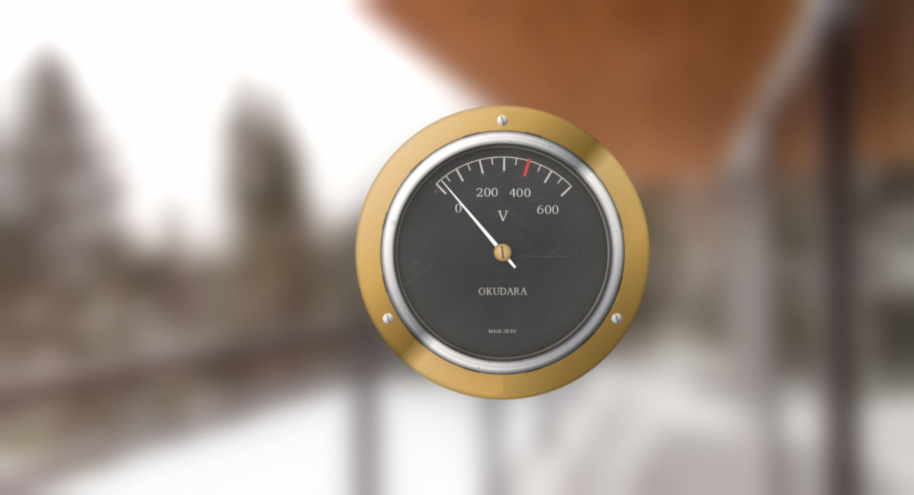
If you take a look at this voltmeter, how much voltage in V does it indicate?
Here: 25 V
